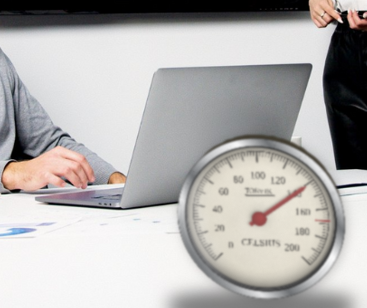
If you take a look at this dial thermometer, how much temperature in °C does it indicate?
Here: 140 °C
